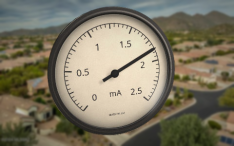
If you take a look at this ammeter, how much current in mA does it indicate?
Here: 1.85 mA
